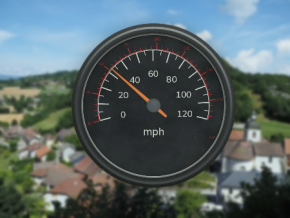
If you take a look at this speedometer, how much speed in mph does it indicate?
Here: 32.5 mph
